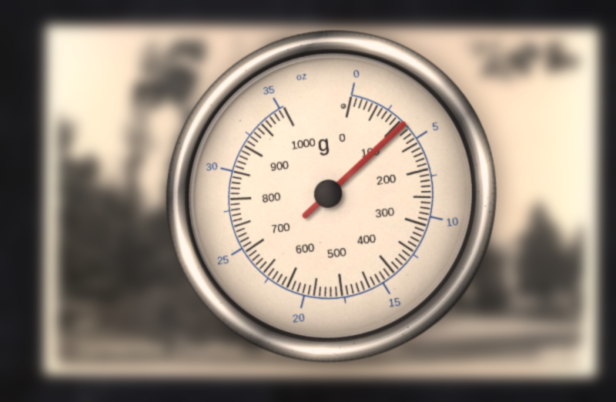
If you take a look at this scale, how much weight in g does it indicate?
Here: 110 g
